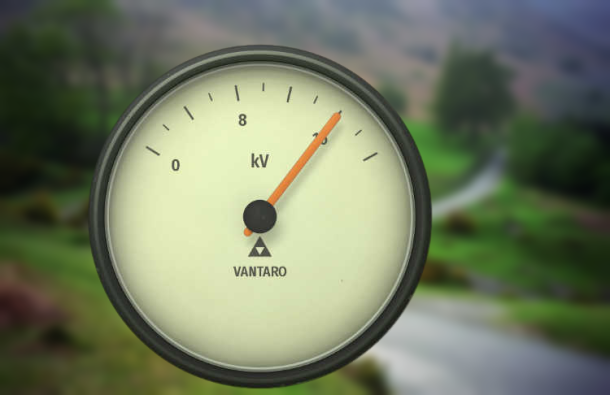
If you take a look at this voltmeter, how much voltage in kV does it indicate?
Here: 16 kV
